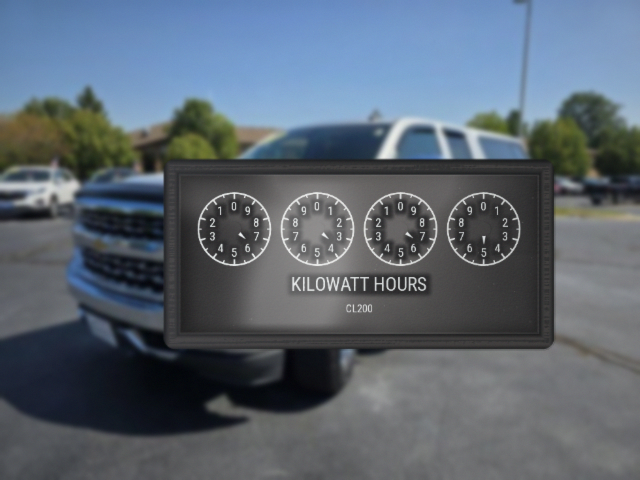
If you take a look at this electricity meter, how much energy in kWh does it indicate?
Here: 6365 kWh
